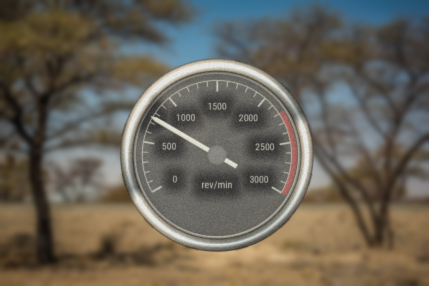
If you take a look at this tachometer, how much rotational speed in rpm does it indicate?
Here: 750 rpm
